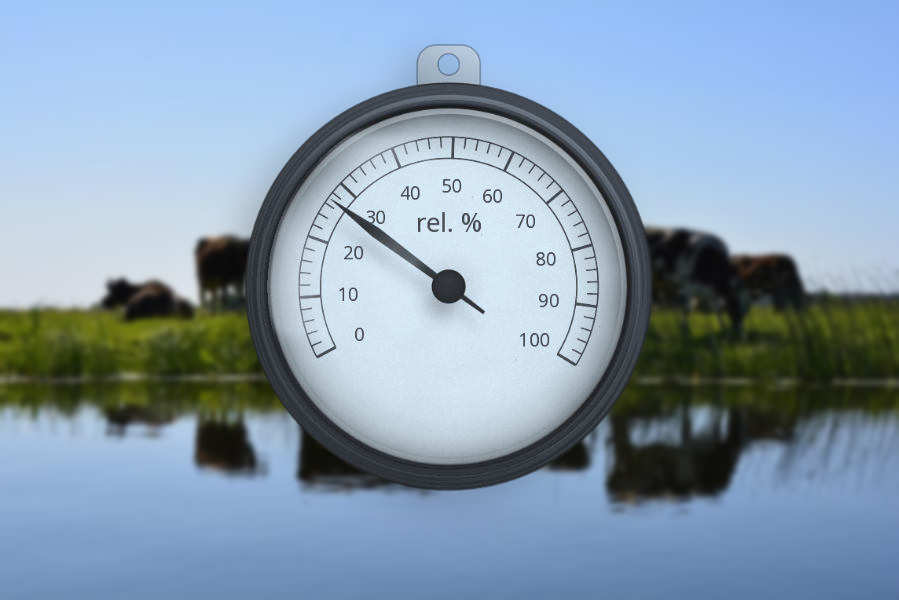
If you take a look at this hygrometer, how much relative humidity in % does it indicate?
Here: 27 %
